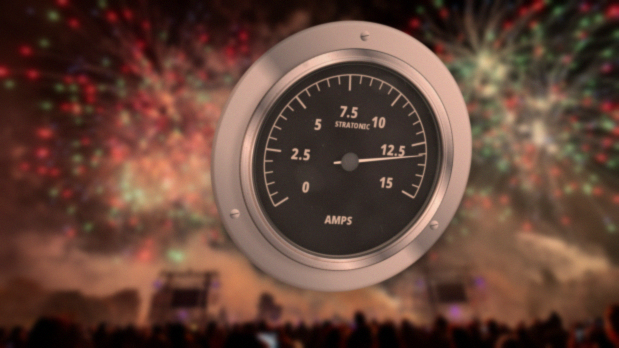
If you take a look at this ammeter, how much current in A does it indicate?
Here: 13 A
